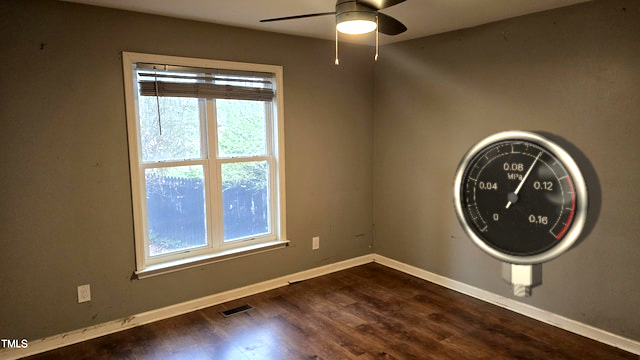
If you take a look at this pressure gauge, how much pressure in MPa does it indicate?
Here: 0.1 MPa
